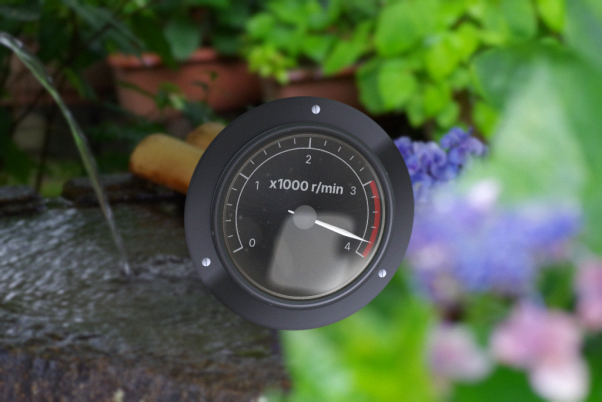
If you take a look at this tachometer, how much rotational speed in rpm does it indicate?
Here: 3800 rpm
